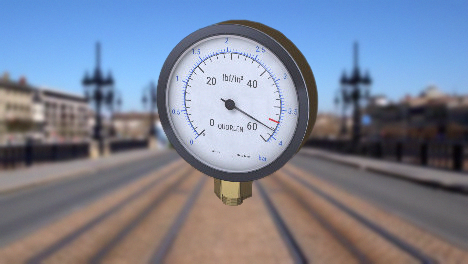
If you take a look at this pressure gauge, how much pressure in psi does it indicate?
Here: 56 psi
